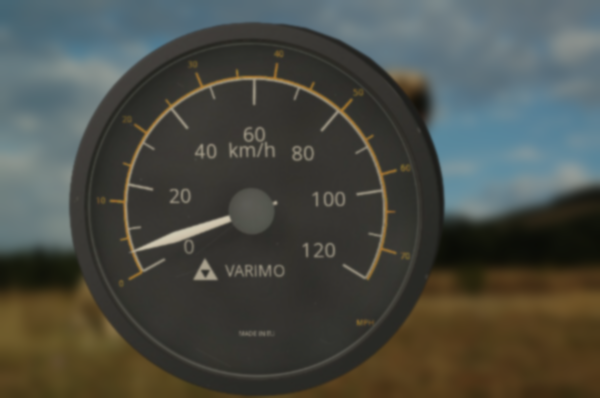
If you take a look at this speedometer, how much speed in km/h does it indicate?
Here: 5 km/h
